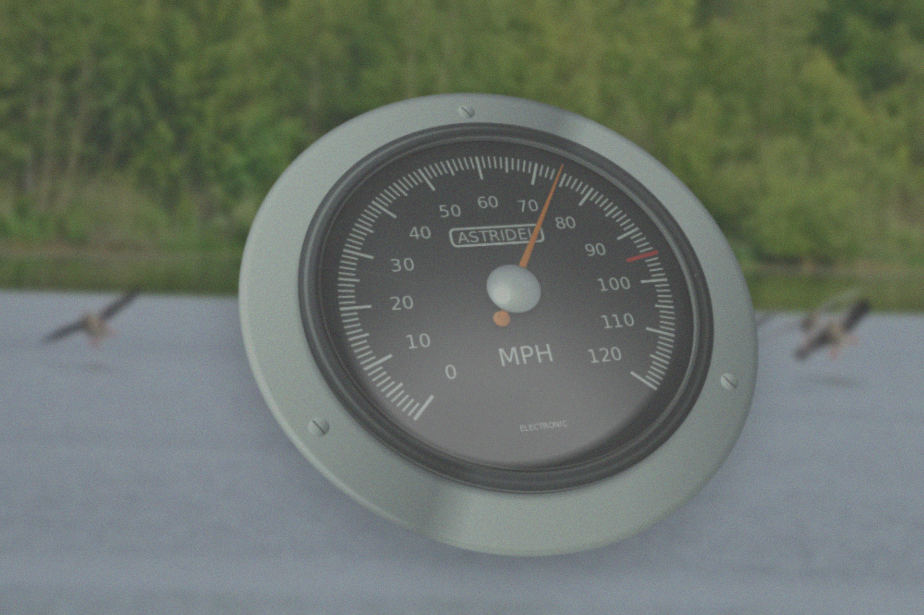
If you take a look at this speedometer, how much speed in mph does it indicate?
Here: 74 mph
